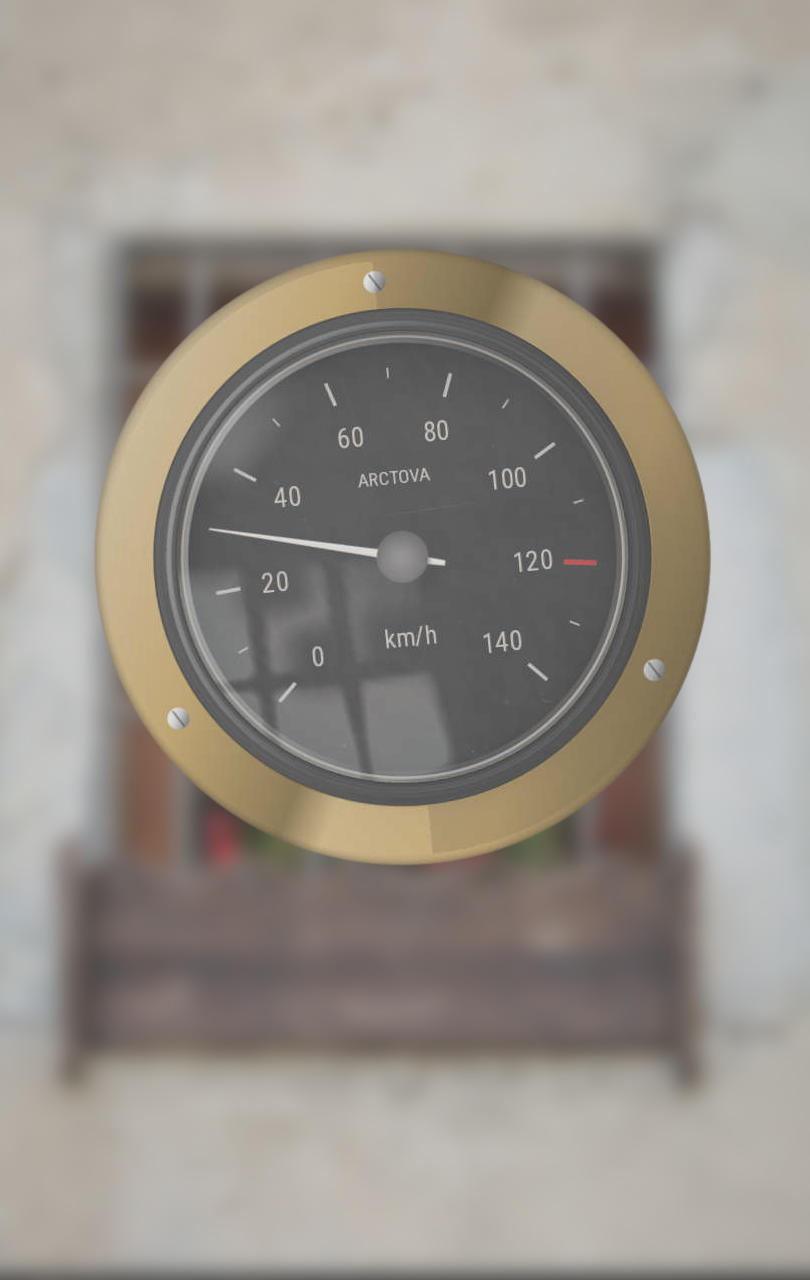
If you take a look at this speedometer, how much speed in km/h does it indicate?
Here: 30 km/h
